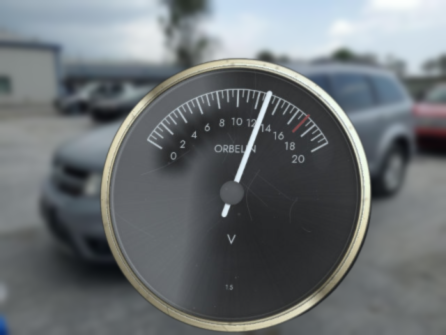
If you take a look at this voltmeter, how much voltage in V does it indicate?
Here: 13 V
